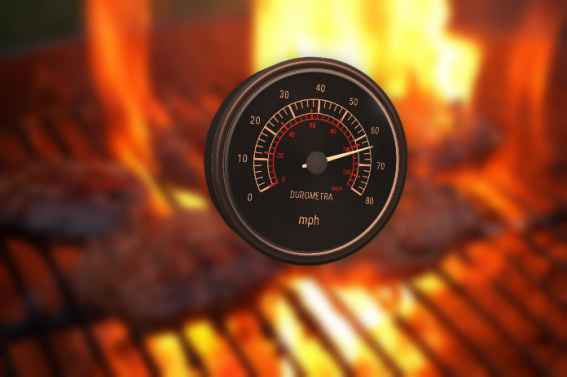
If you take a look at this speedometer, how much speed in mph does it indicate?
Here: 64 mph
